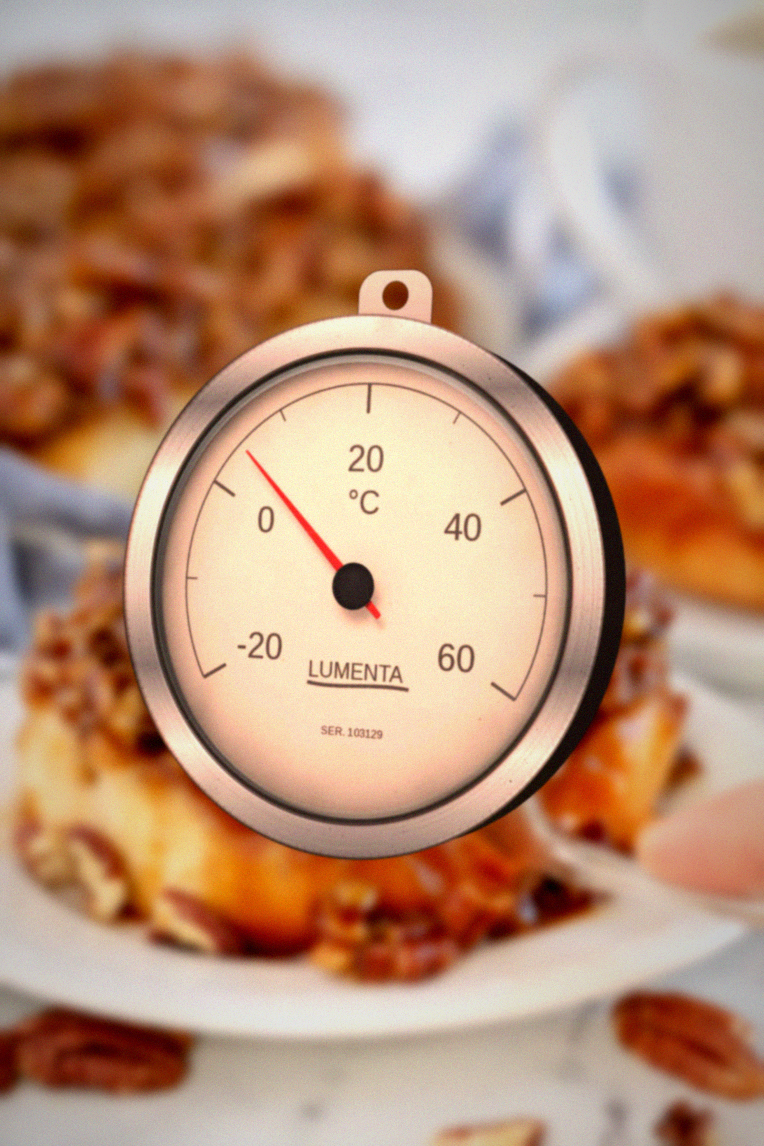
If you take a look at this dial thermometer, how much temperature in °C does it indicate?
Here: 5 °C
